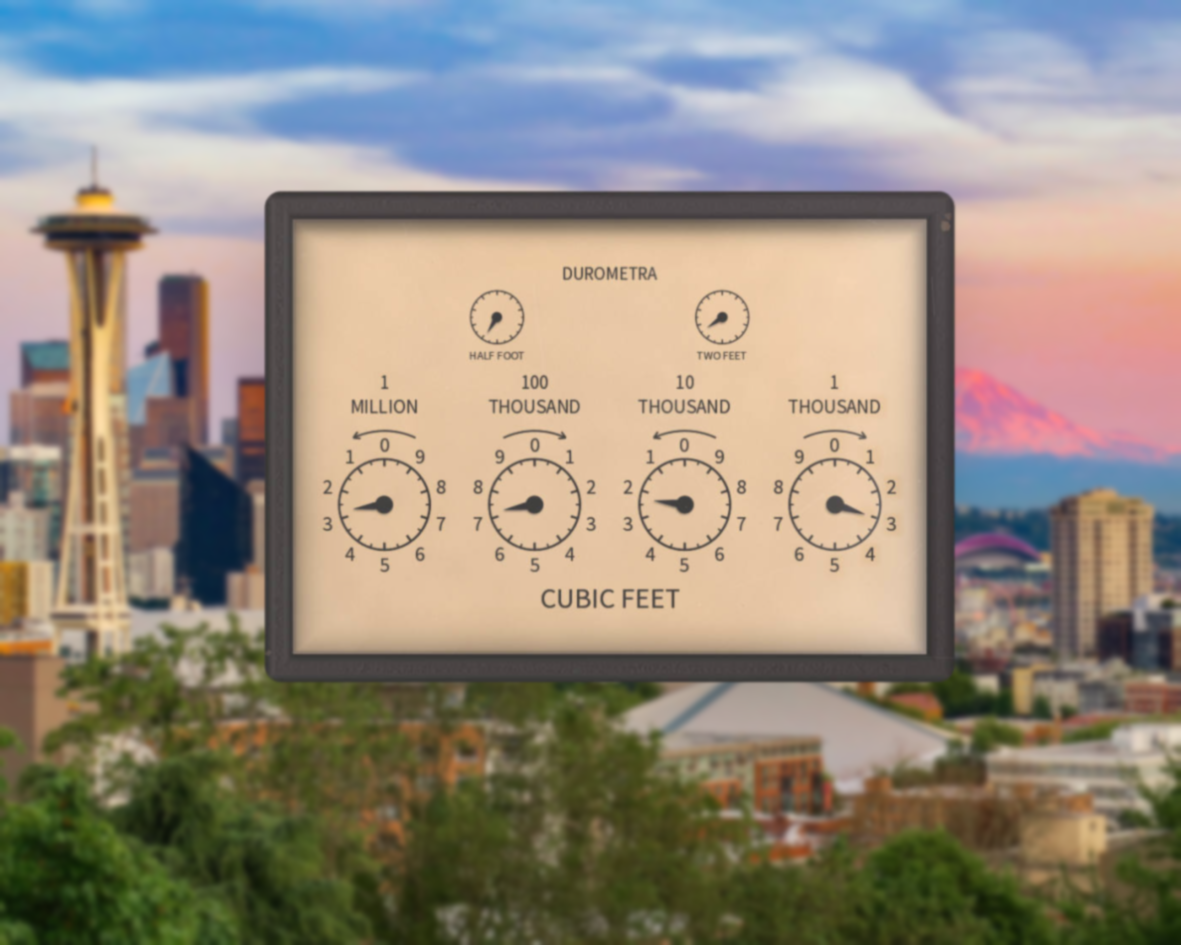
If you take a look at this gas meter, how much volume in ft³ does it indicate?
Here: 272300 ft³
